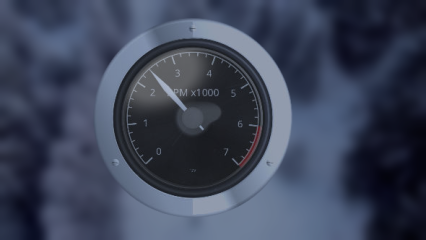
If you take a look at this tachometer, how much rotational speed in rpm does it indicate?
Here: 2400 rpm
